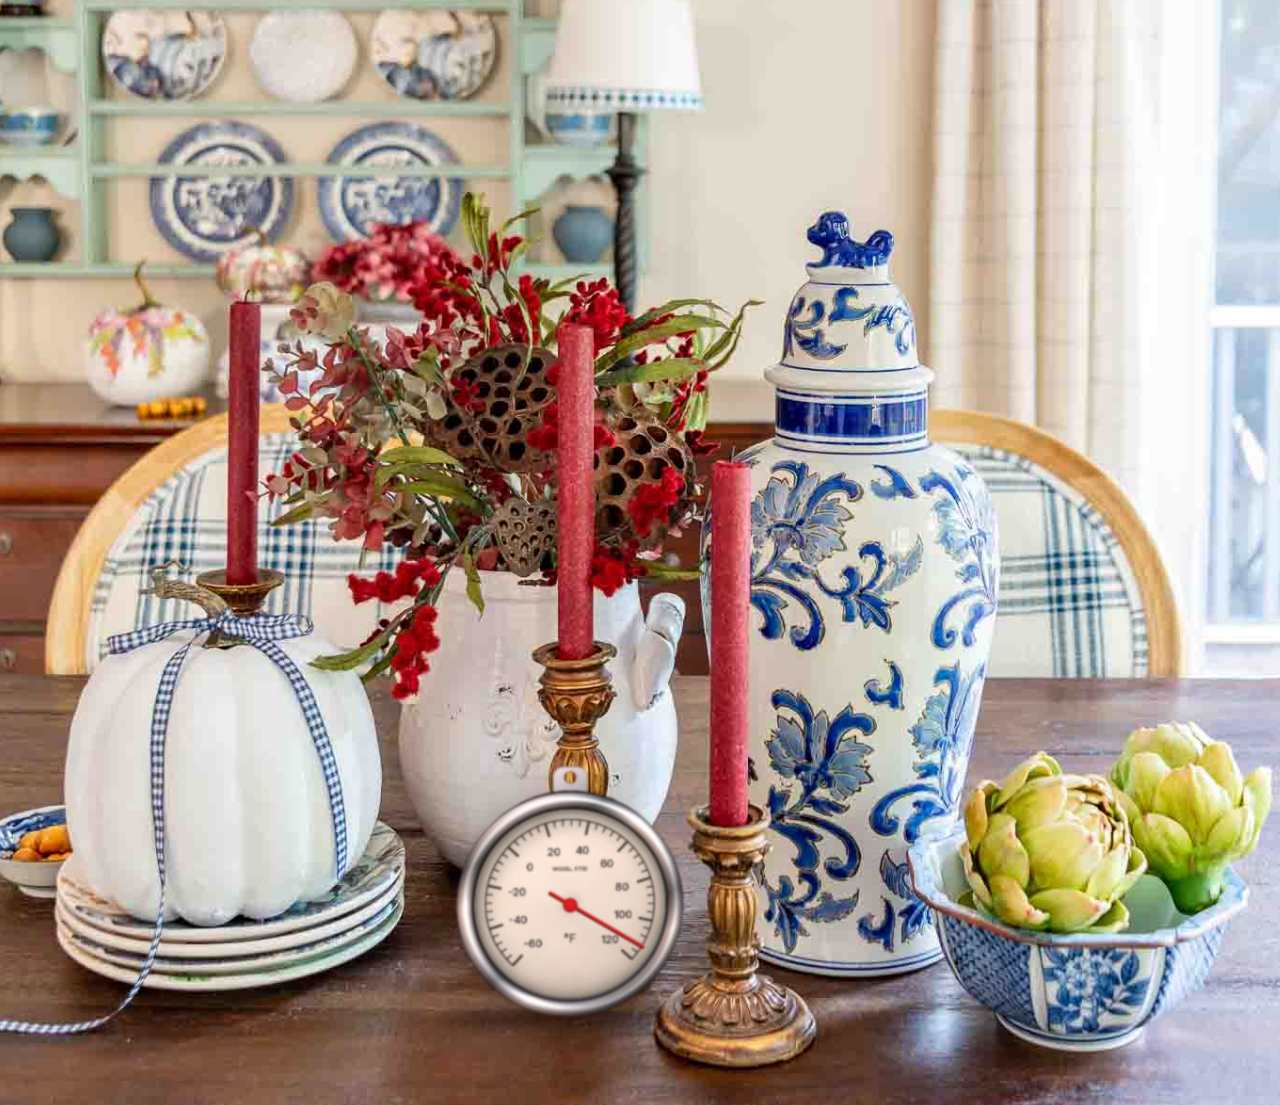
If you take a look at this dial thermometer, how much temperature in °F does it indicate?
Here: 112 °F
